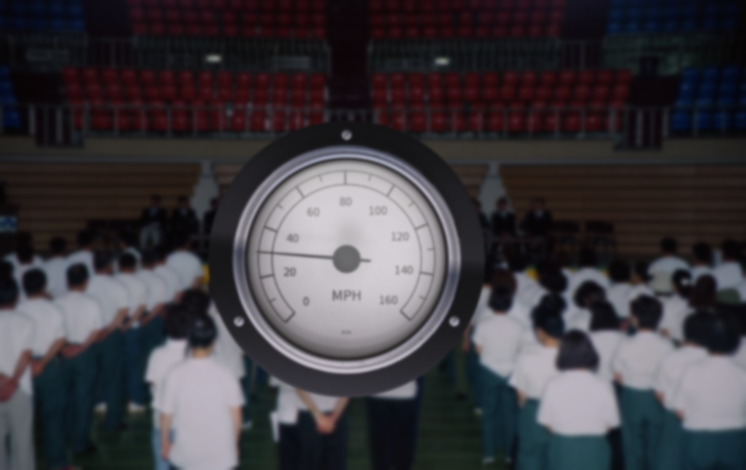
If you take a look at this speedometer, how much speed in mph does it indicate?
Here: 30 mph
